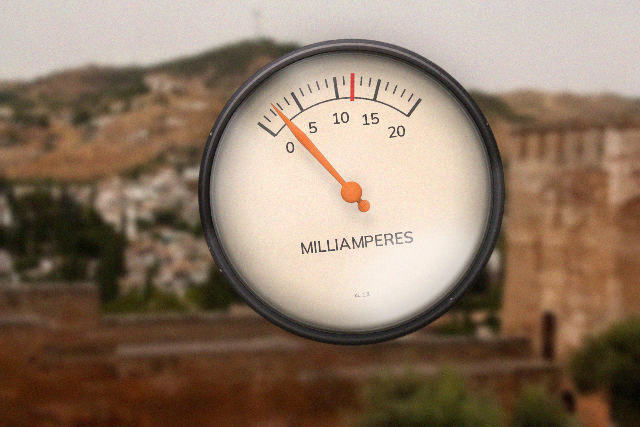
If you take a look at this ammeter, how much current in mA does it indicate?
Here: 2.5 mA
